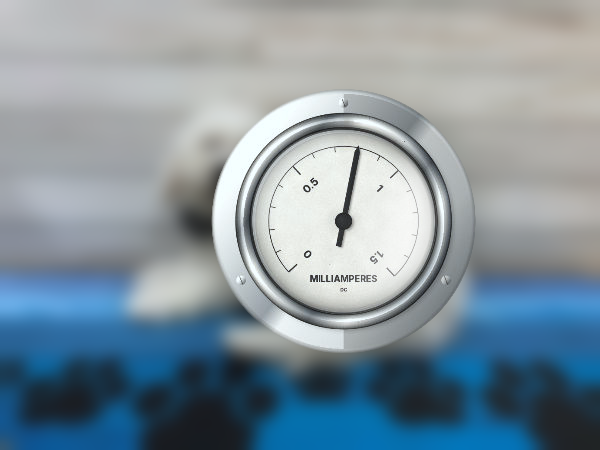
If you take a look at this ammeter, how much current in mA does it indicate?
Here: 0.8 mA
